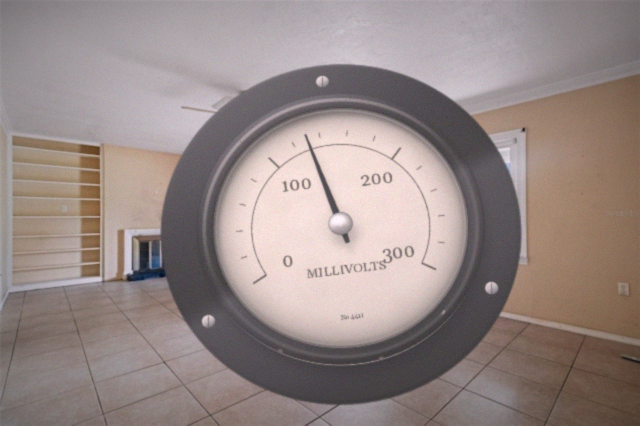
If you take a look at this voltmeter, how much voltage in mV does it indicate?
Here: 130 mV
